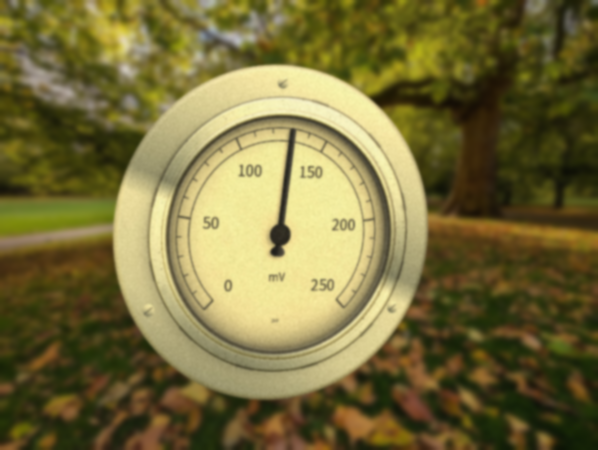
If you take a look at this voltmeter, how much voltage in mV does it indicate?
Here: 130 mV
